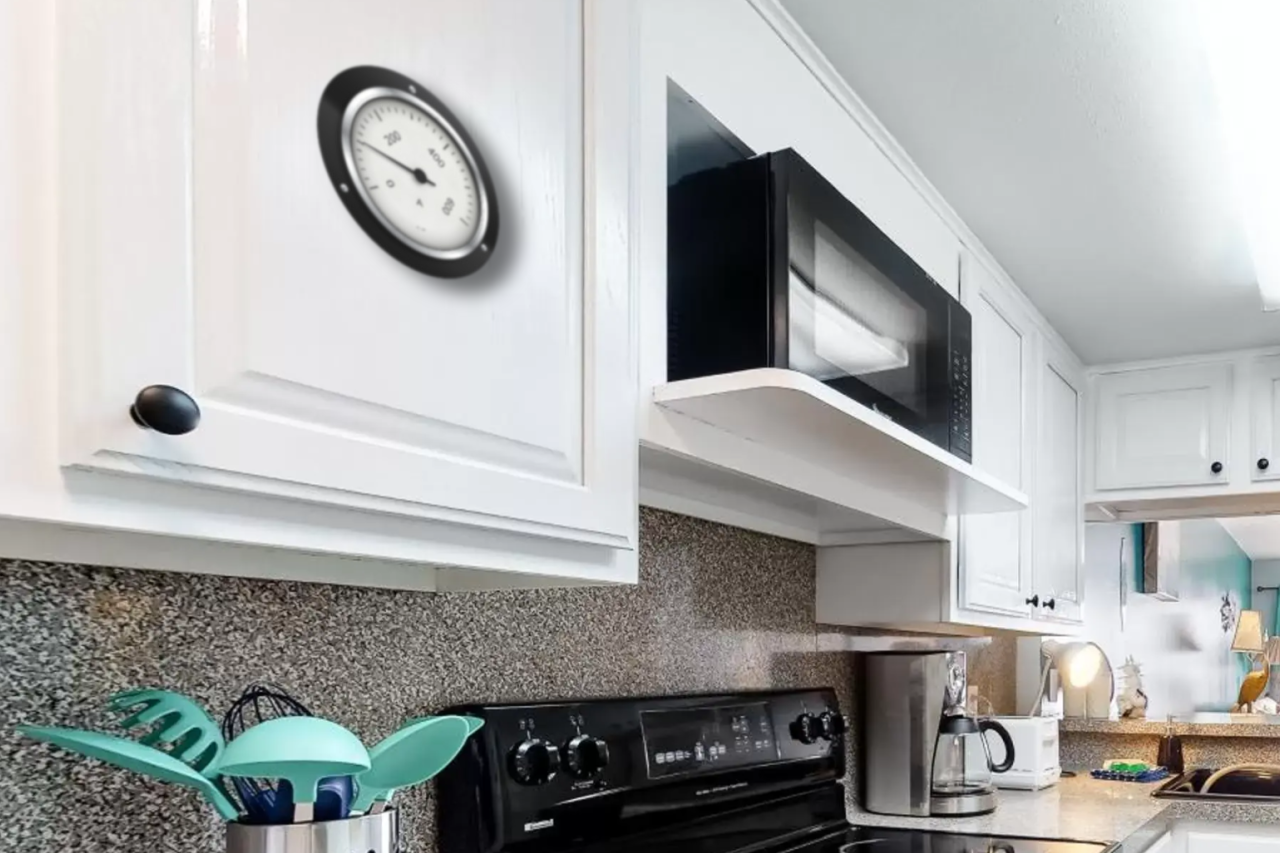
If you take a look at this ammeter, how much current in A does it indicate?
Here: 100 A
